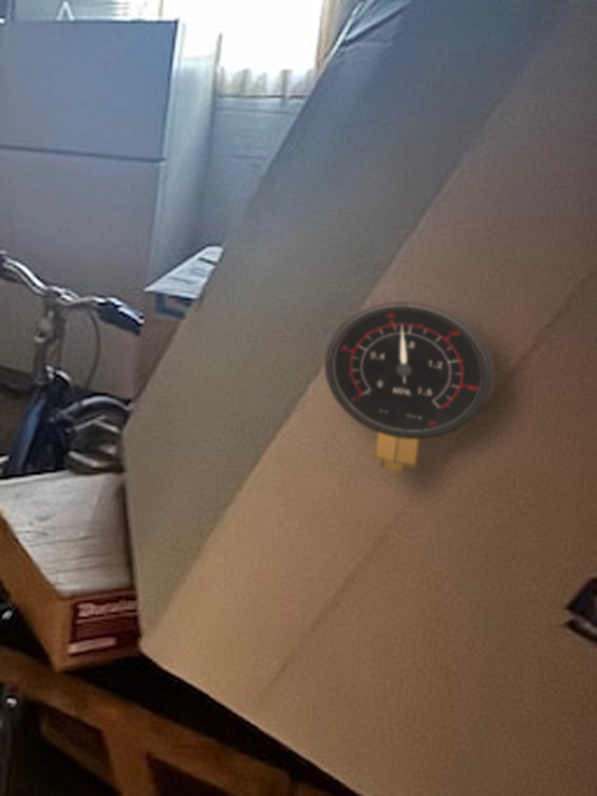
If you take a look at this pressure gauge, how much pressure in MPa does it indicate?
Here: 0.75 MPa
